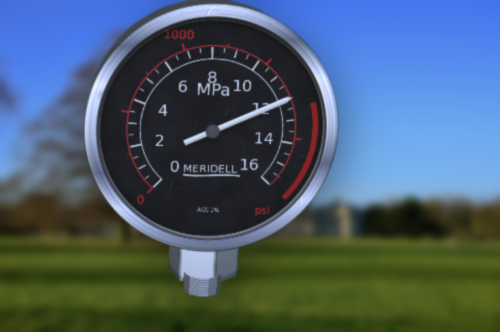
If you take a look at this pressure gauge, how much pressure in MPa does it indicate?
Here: 12 MPa
